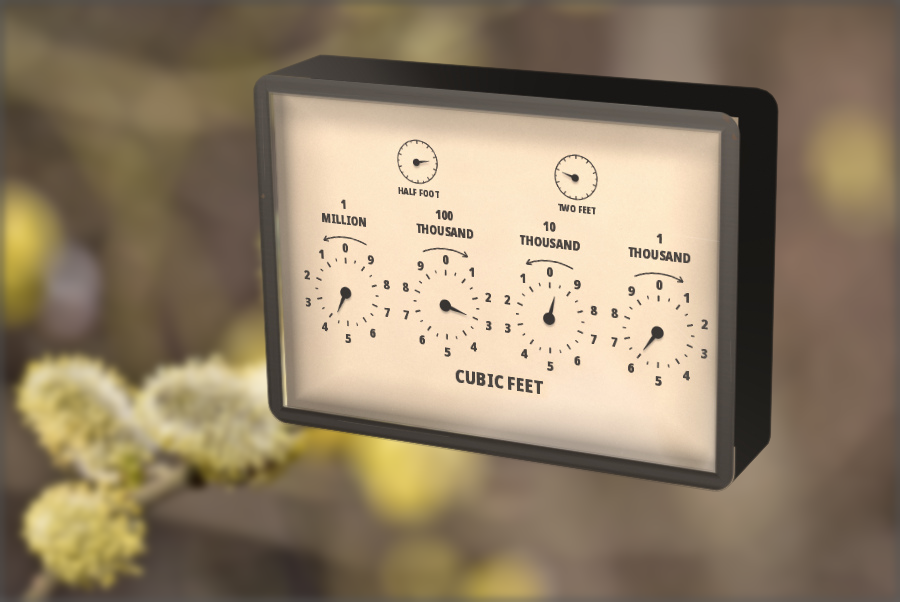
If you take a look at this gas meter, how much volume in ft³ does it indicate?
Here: 429600 ft³
